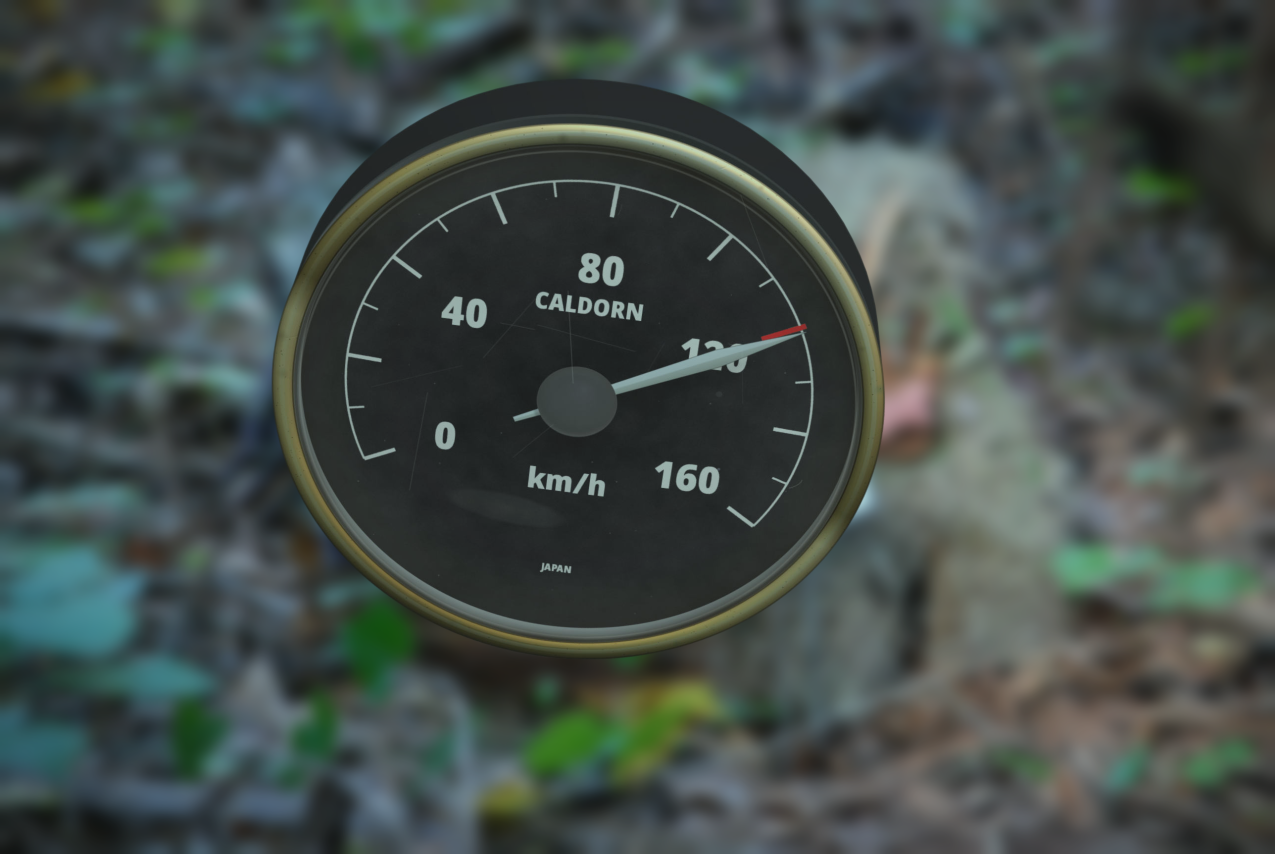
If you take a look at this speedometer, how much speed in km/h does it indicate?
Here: 120 km/h
